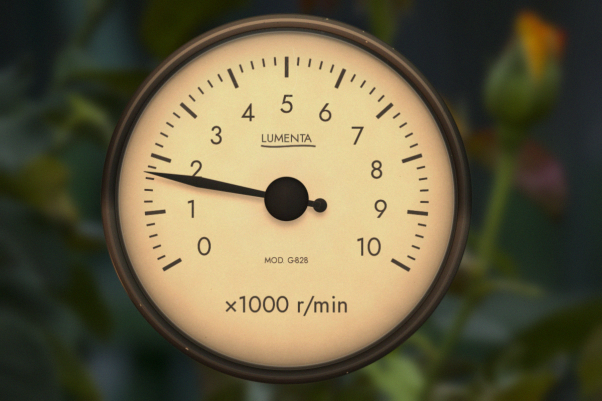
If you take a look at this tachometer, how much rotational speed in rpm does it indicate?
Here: 1700 rpm
